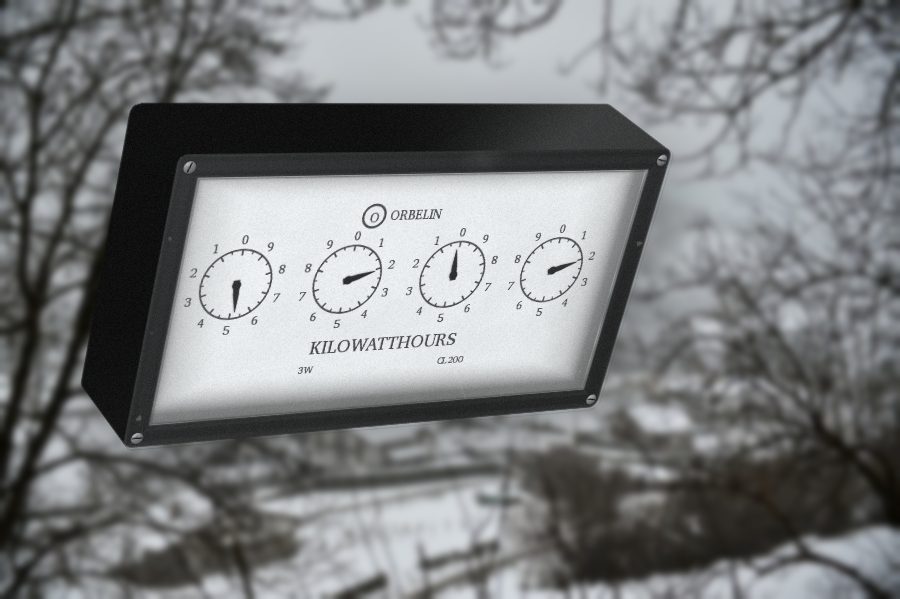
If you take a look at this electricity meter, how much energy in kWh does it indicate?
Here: 5202 kWh
